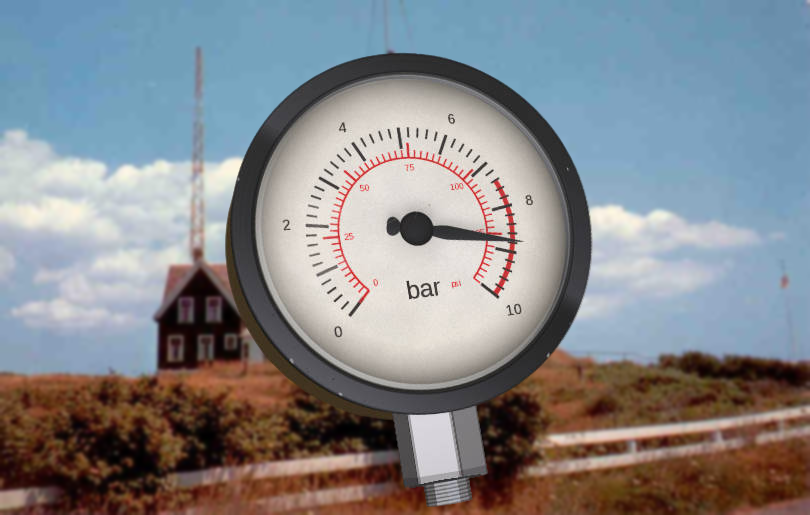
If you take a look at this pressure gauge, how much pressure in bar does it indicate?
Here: 8.8 bar
